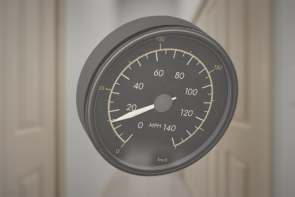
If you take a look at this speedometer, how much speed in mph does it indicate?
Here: 15 mph
